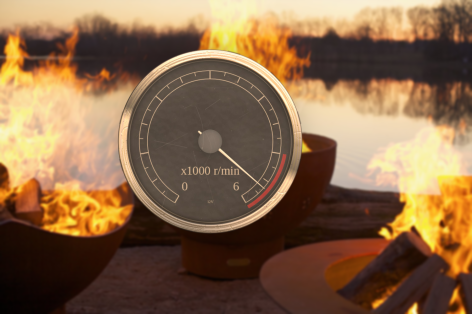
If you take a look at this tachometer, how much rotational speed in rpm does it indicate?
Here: 5625 rpm
